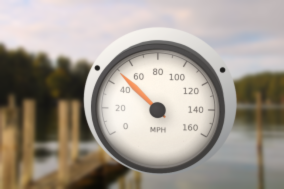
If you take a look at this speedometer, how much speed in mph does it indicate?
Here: 50 mph
